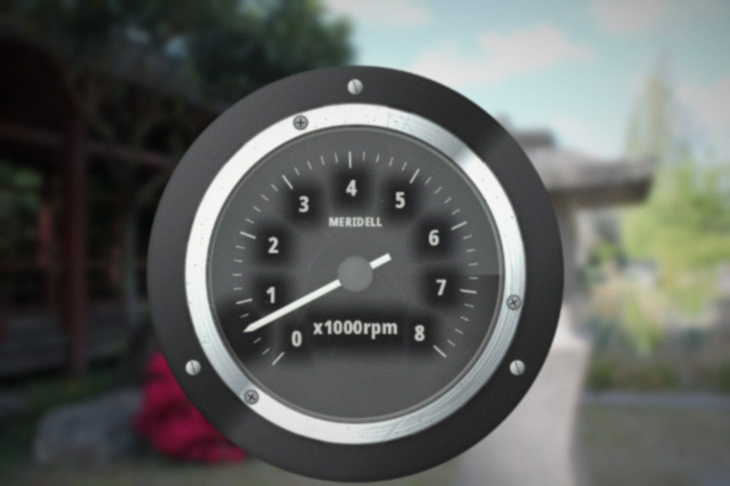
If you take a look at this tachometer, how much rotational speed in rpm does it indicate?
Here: 600 rpm
